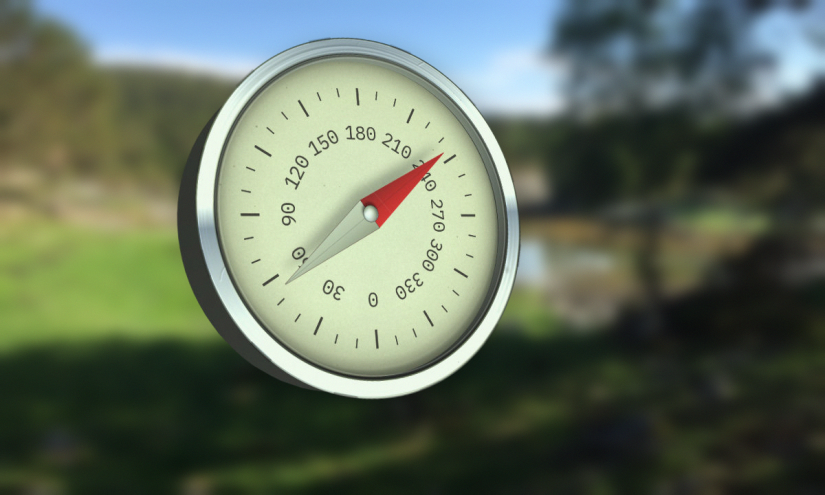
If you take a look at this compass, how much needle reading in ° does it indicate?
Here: 235 °
